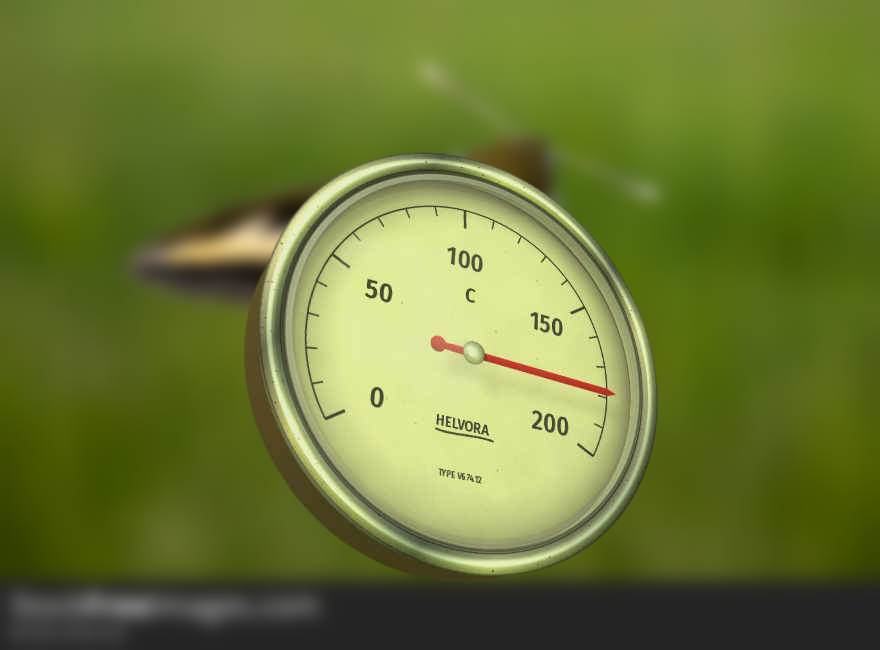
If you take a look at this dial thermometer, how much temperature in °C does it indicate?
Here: 180 °C
